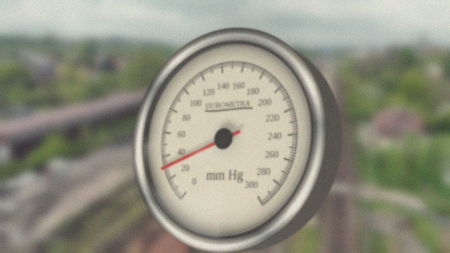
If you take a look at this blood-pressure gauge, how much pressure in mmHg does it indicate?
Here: 30 mmHg
